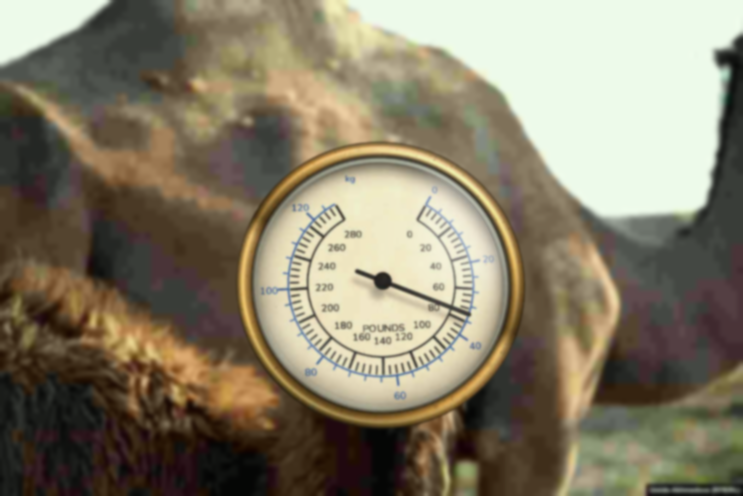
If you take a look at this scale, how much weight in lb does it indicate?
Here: 76 lb
